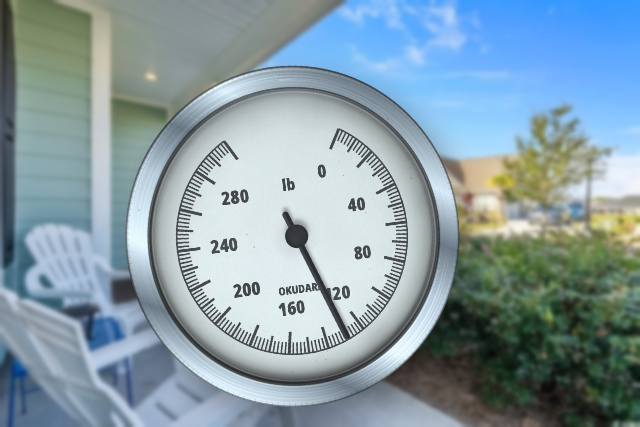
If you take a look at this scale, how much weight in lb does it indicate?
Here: 130 lb
